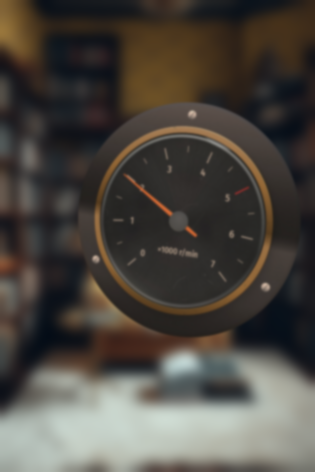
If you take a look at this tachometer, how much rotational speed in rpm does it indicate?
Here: 2000 rpm
